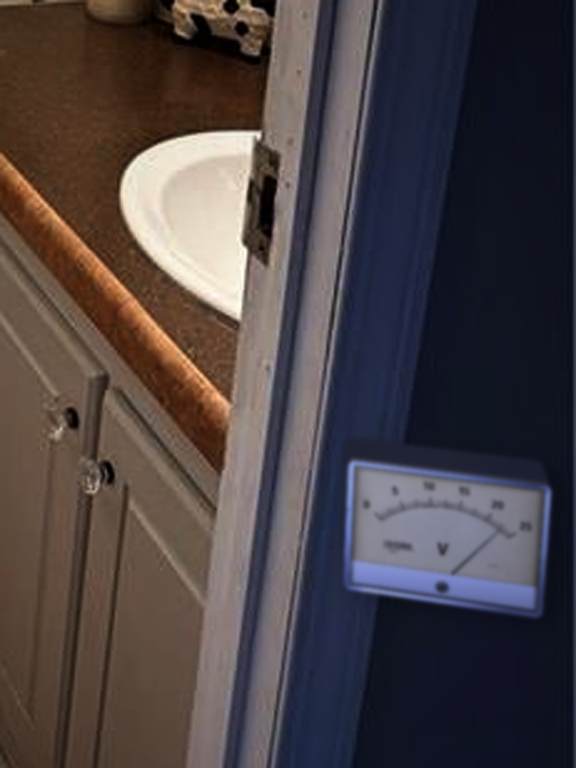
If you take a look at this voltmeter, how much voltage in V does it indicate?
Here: 22.5 V
